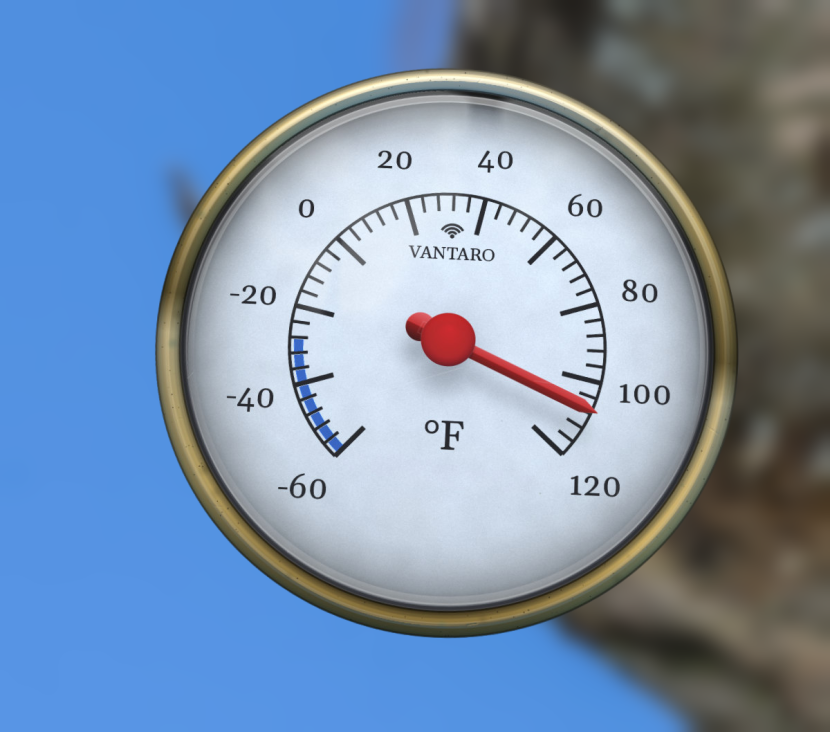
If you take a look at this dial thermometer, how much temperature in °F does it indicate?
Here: 108 °F
